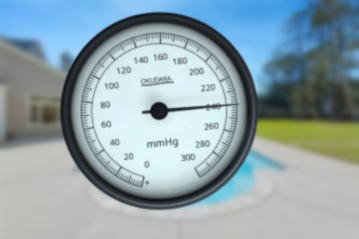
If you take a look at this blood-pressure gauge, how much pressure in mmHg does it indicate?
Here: 240 mmHg
